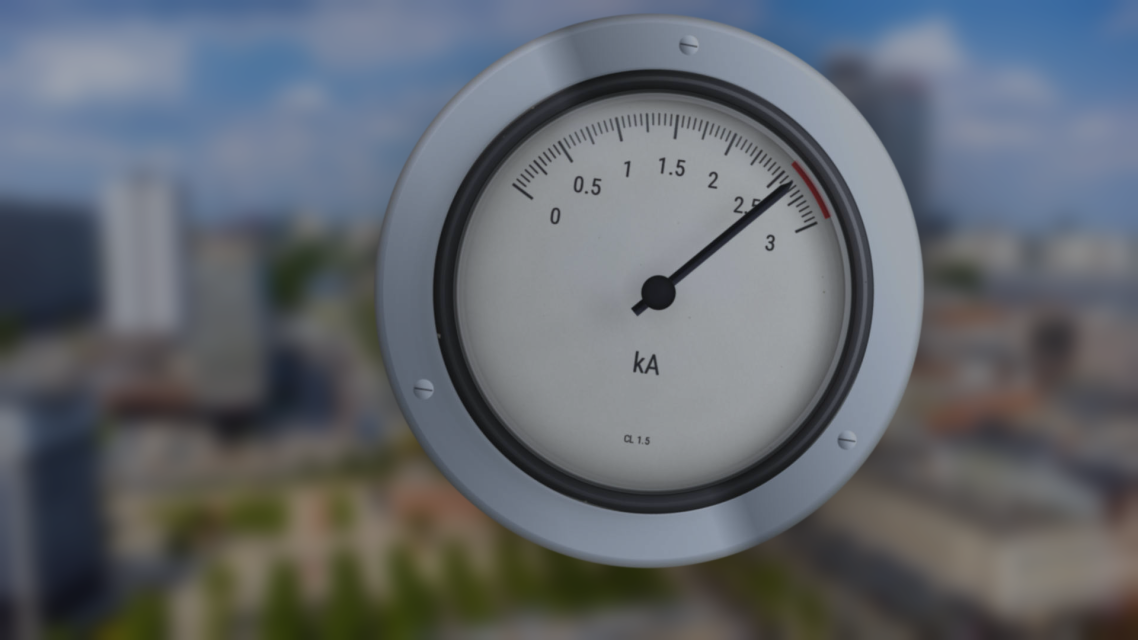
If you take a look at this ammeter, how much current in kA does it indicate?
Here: 2.6 kA
